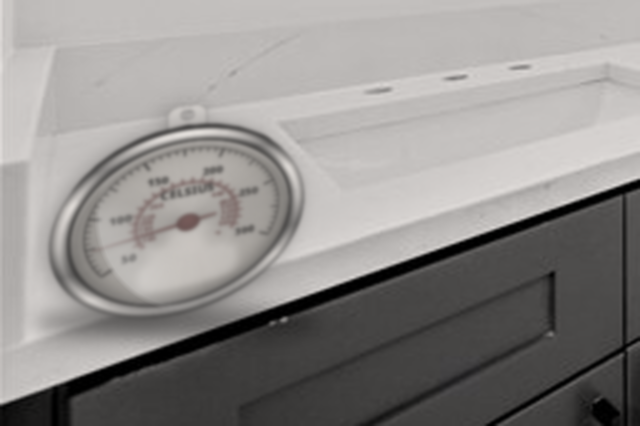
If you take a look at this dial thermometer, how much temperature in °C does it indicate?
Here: 75 °C
